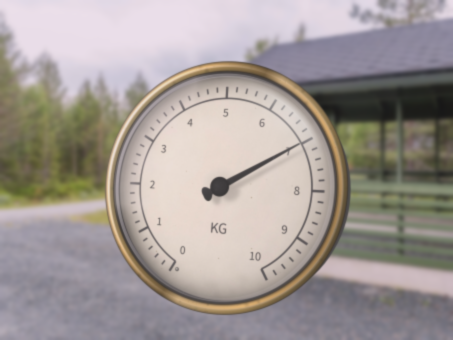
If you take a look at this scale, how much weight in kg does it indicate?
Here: 7 kg
